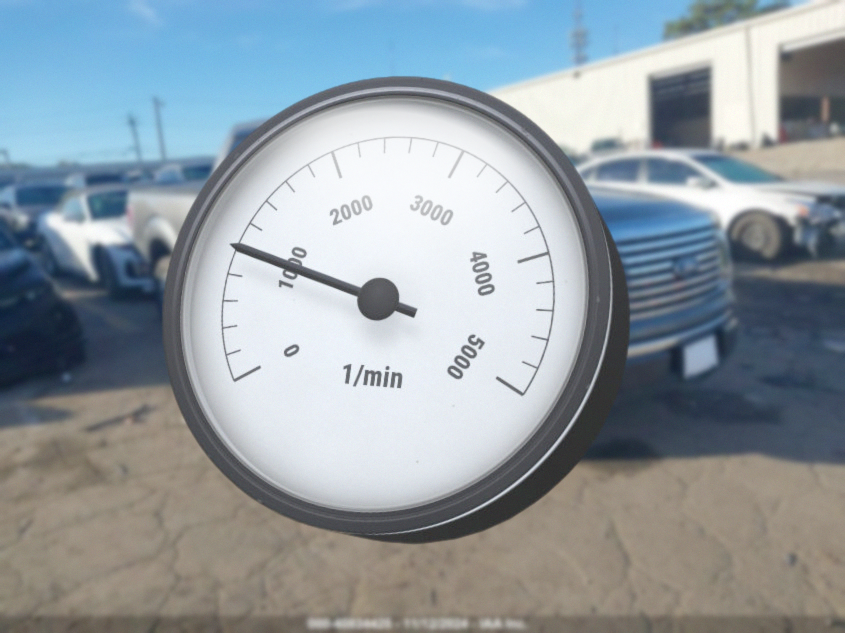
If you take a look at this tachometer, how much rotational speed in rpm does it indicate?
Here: 1000 rpm
